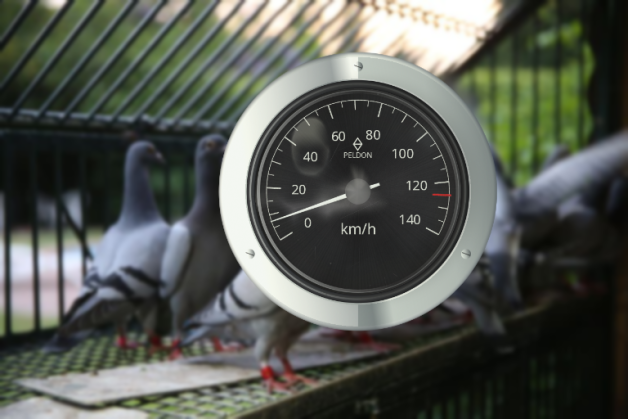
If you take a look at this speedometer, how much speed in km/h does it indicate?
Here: 7.5 km/h
